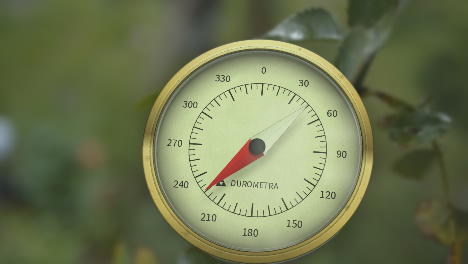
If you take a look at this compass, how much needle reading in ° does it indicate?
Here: 225 °
